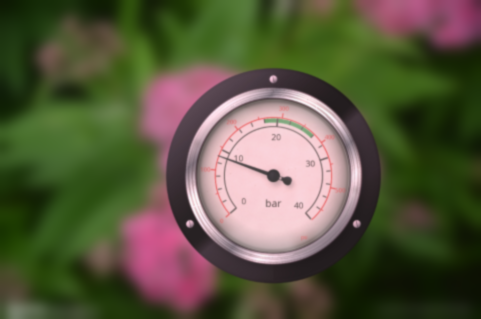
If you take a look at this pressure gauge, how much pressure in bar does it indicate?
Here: 9 bar
